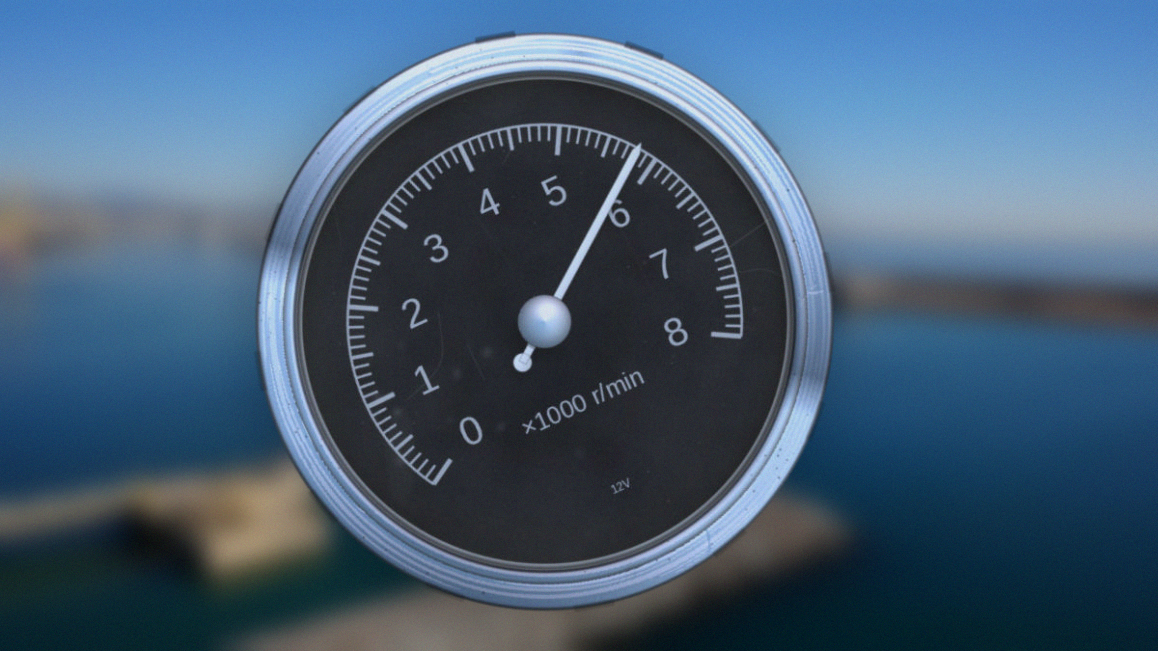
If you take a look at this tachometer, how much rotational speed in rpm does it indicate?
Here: 5800 rpm
